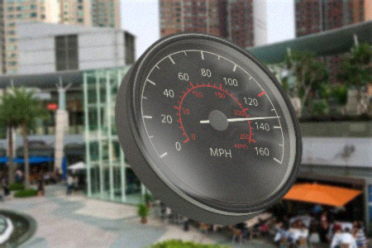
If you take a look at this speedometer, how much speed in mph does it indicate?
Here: 135 mph
